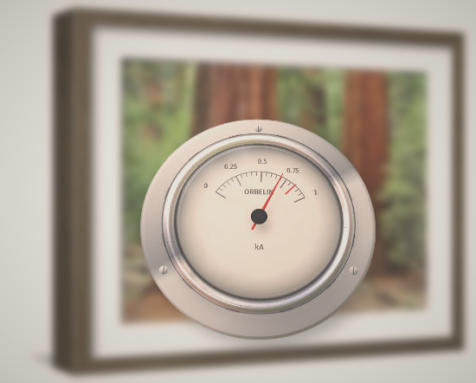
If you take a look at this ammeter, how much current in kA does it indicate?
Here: 0.7 kA
